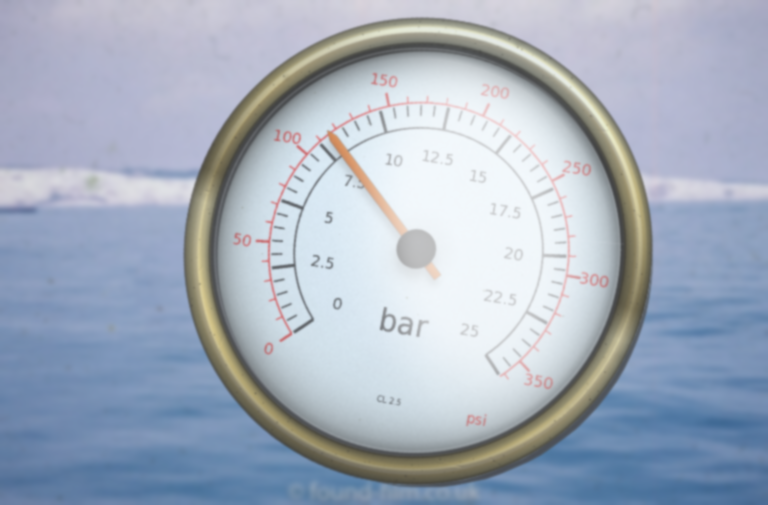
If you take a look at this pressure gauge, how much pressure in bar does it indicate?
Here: 8 bar
